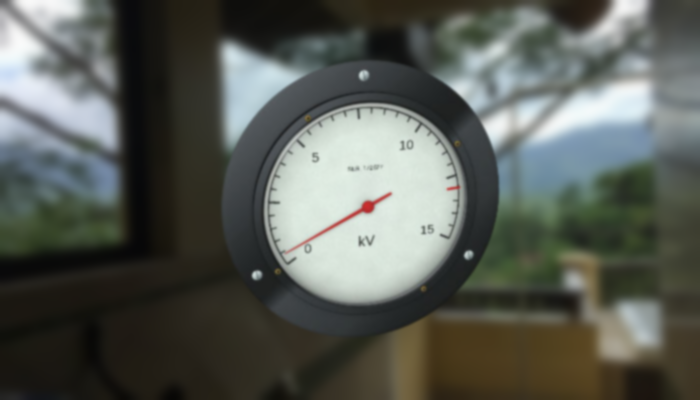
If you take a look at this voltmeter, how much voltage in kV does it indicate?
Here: 0.5 kV
